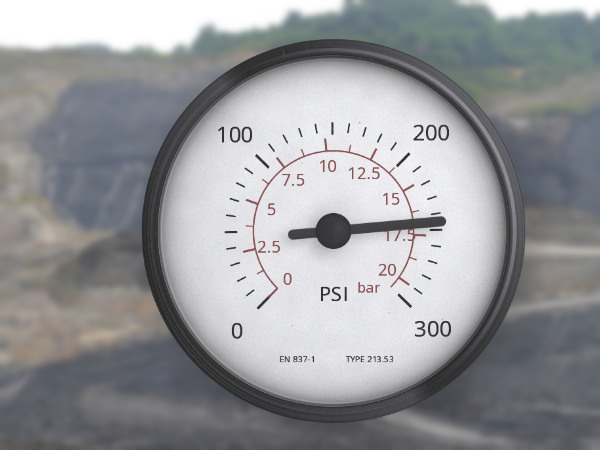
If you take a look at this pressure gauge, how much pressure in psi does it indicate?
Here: 245 psi
